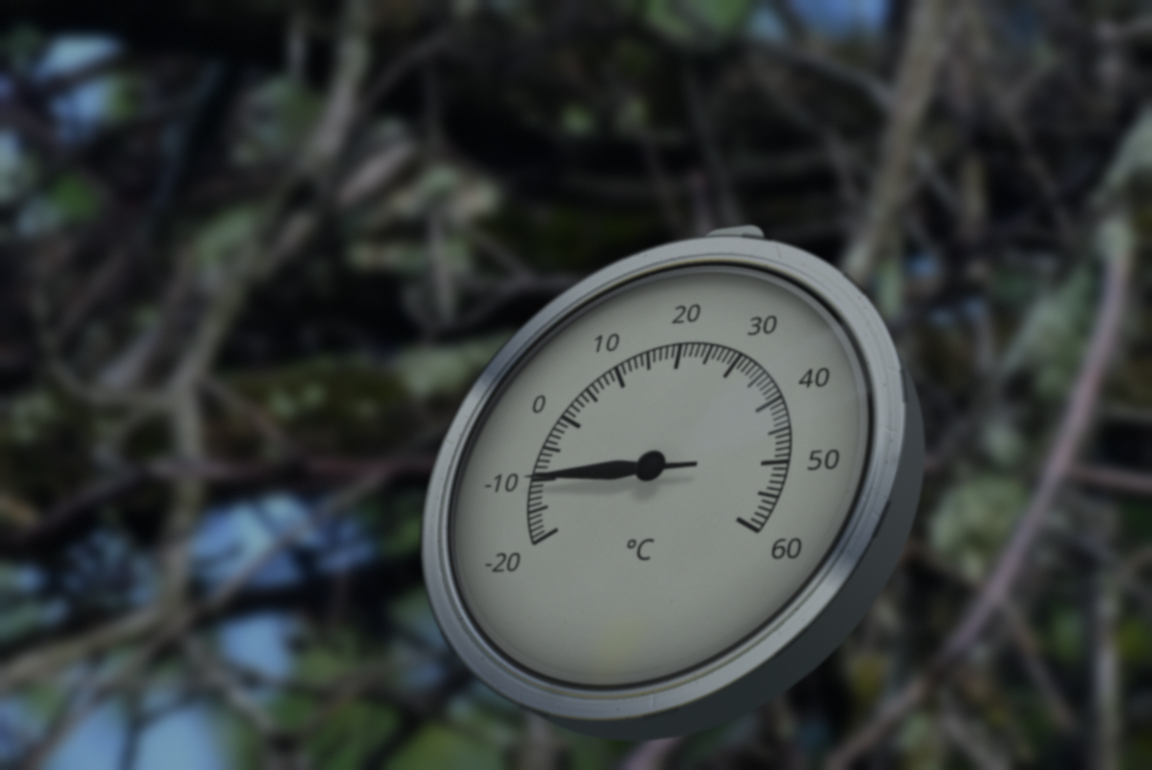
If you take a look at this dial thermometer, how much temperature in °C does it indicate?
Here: -10 °C
